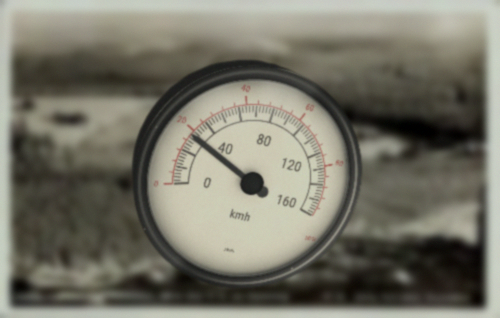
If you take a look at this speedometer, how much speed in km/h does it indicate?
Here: 30 km/h
